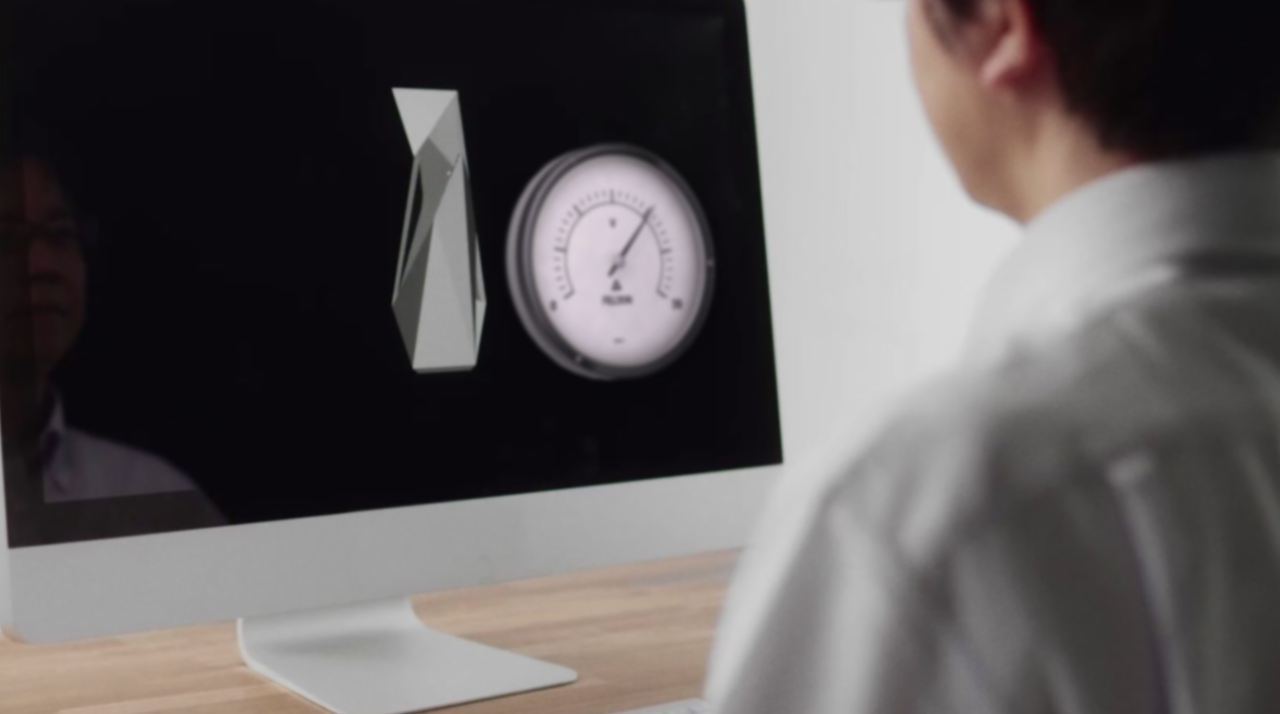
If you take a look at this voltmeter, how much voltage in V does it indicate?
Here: 20 V
